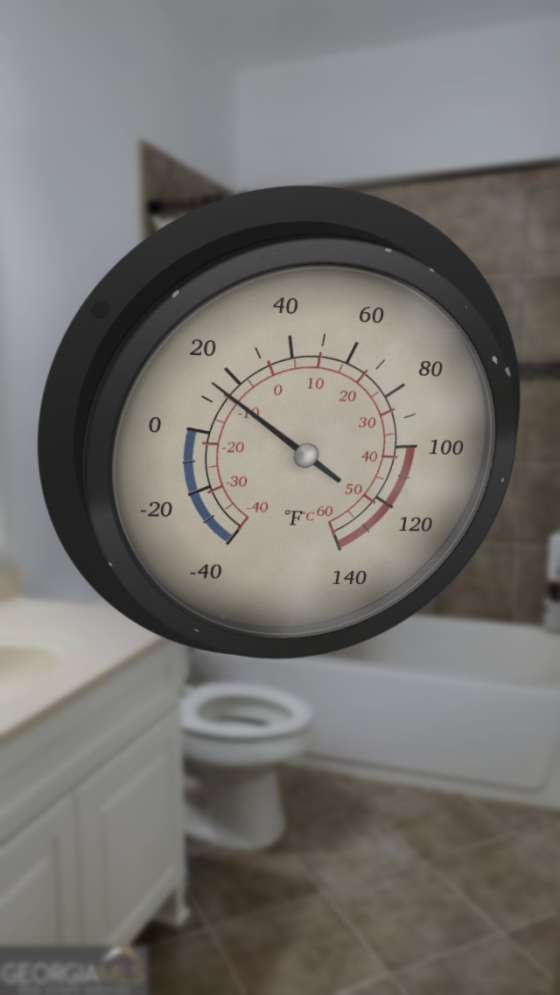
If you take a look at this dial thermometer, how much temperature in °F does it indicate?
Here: 15 °F
